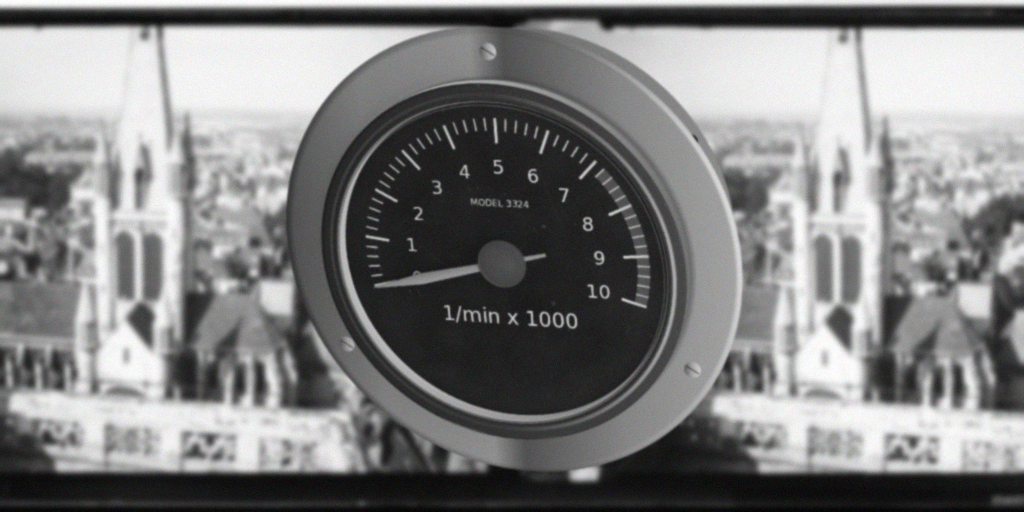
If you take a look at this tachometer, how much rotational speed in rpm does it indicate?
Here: 0 rpm
